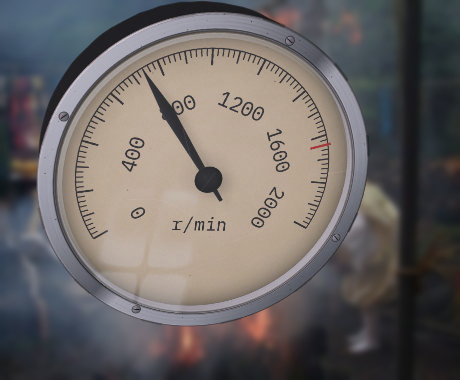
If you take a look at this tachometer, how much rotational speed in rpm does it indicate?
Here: 740 rpm
